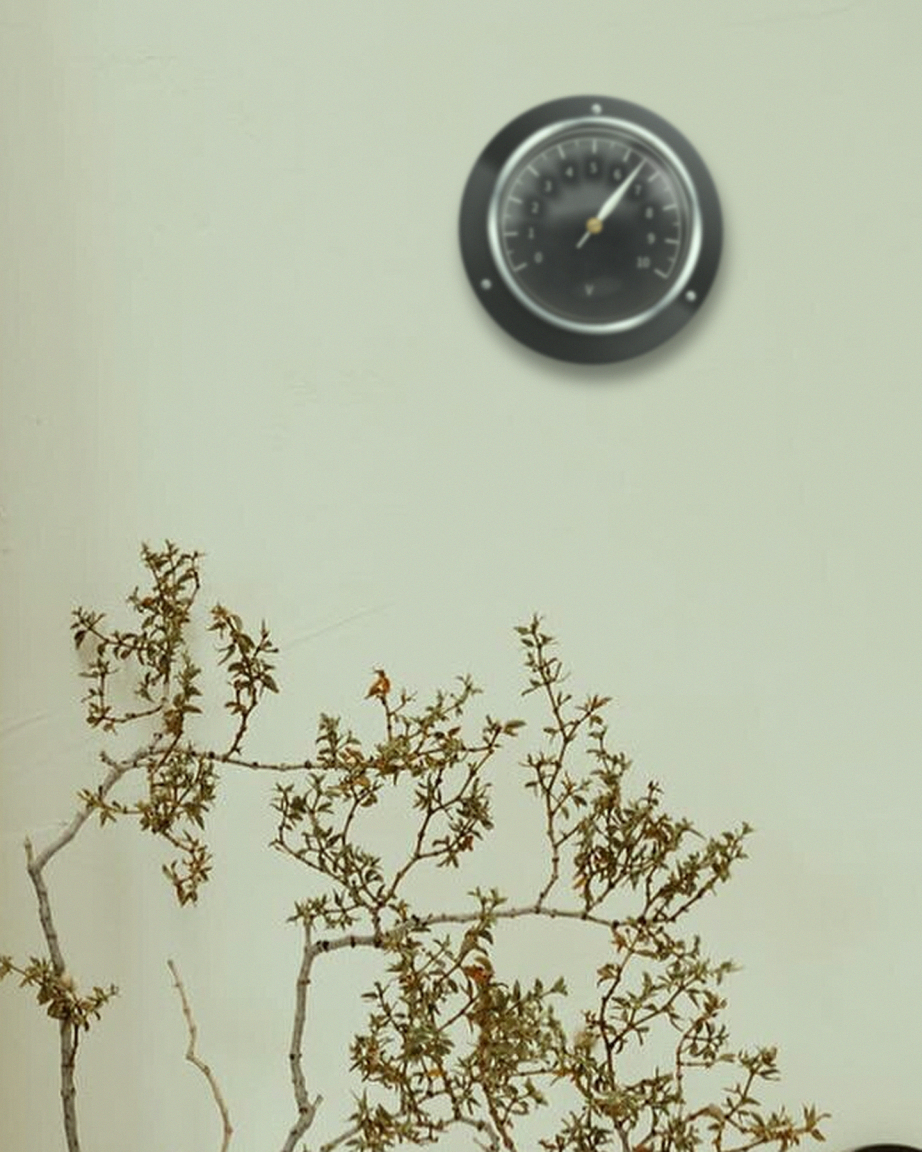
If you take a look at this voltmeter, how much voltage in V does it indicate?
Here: 6.5 V
